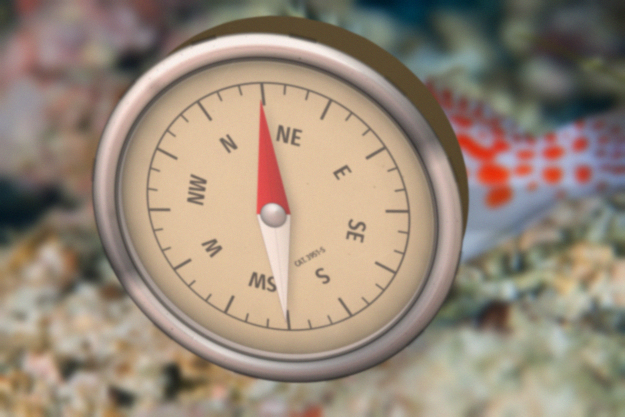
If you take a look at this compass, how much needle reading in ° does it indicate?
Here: 30 °
